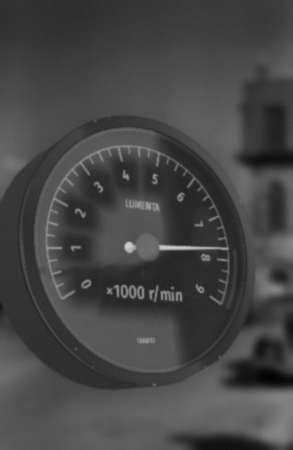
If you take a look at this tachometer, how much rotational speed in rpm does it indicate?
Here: 7750 rpm
